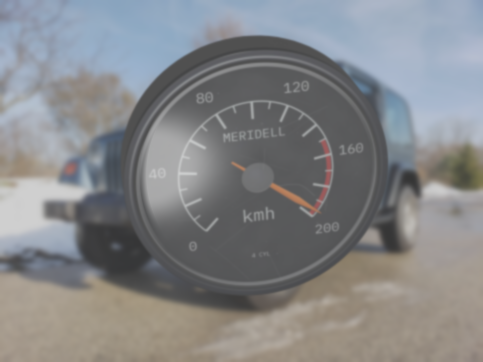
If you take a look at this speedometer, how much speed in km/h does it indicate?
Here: 195 km/h
